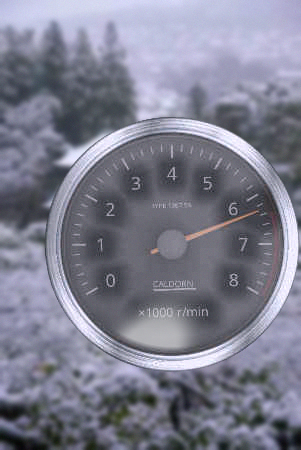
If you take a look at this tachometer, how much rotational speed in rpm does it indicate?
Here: 6300 rpm
